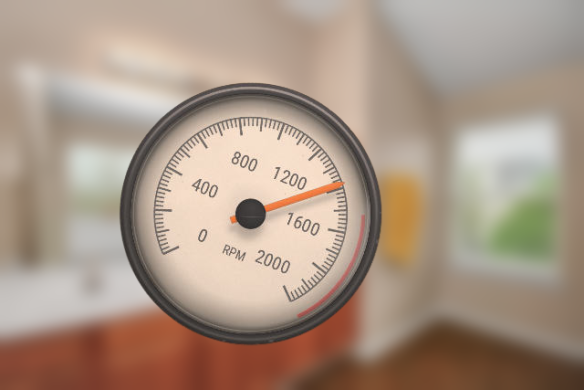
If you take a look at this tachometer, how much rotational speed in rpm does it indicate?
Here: 1380 rpm
